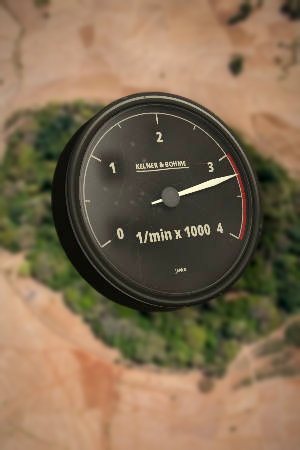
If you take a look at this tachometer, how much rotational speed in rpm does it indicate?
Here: 3250 rpm
